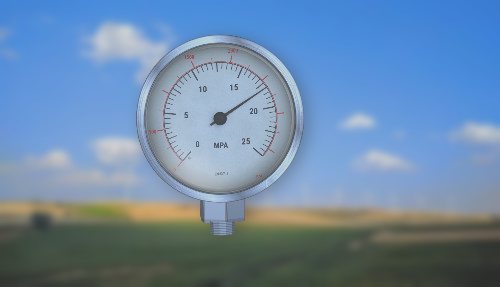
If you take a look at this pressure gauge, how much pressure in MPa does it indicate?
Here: 18 MPa
